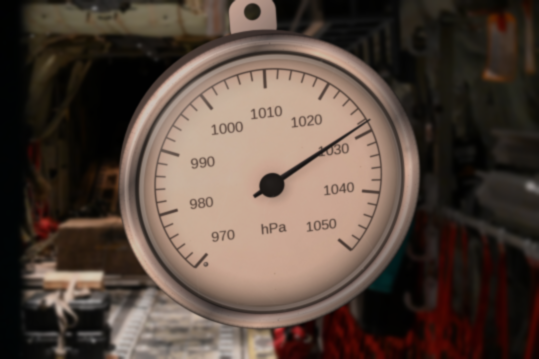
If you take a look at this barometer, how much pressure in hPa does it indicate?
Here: 1028 hPa
